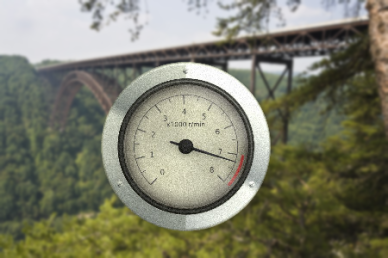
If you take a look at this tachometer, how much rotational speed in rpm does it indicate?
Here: 7250 rpm
